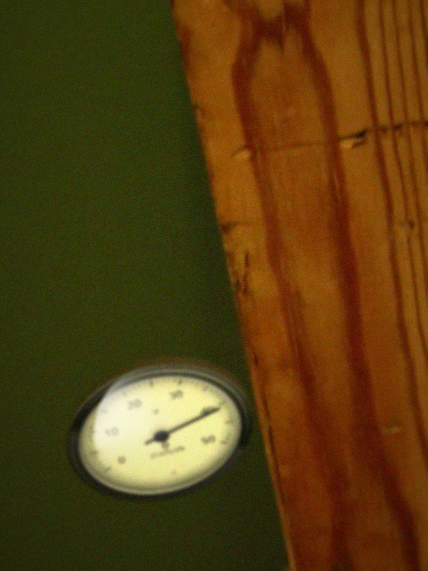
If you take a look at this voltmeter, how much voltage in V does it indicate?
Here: 40 V
